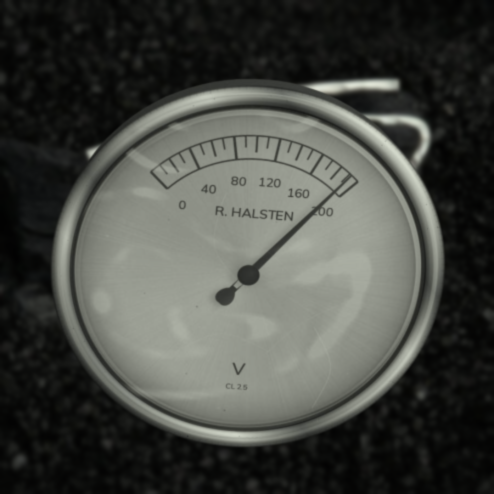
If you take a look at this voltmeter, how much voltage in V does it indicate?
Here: 190 V
